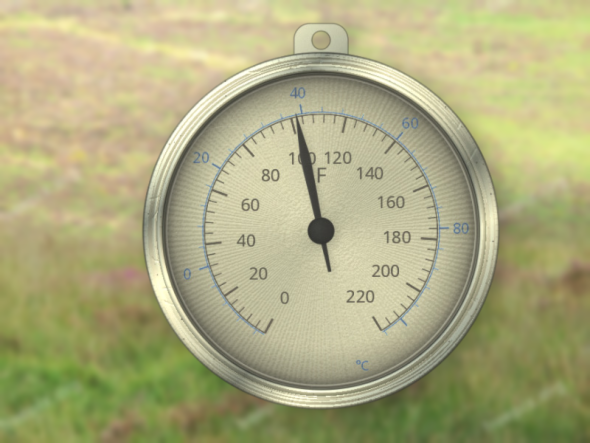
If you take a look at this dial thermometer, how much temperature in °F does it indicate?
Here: 102 °F
